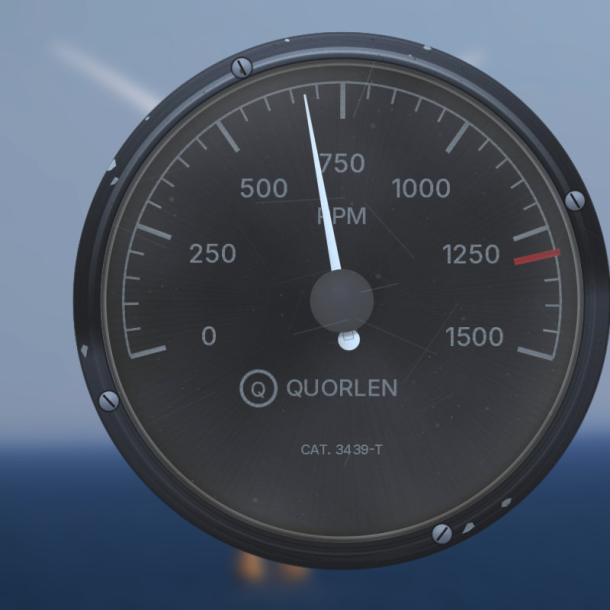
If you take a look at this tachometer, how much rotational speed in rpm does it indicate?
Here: 675 rpm
